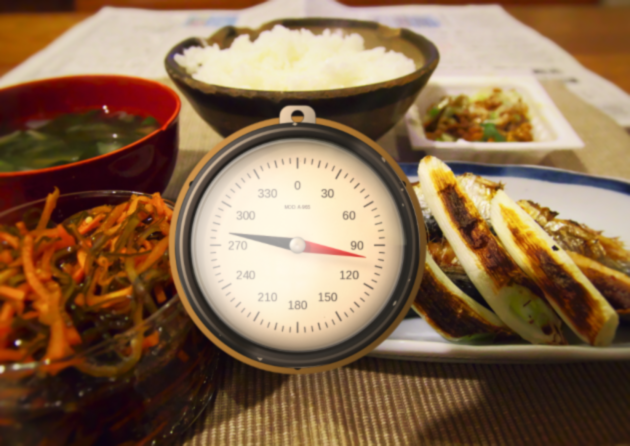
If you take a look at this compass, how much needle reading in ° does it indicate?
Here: 100 °
